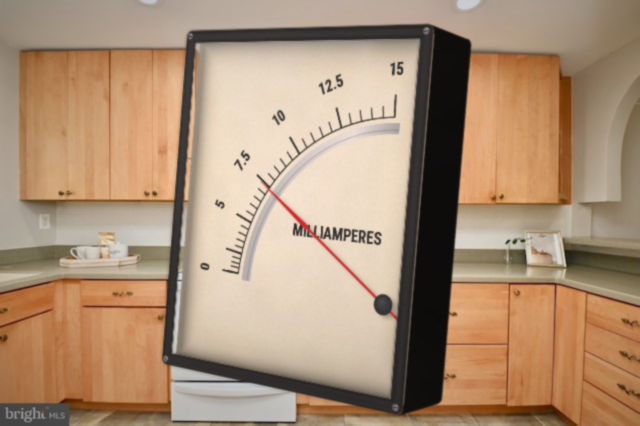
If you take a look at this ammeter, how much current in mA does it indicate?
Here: 7.5 mA
